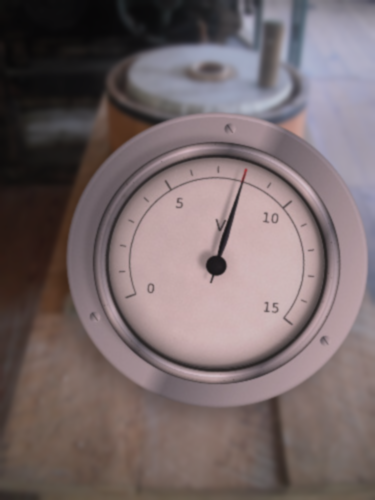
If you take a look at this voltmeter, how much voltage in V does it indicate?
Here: 8 V
